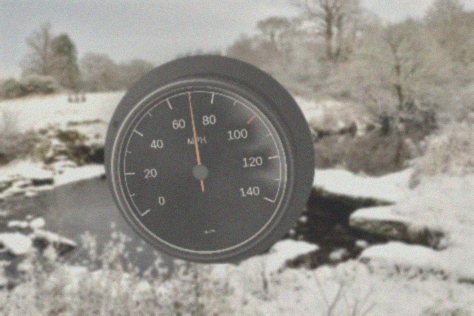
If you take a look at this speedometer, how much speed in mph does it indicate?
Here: 70 mph
